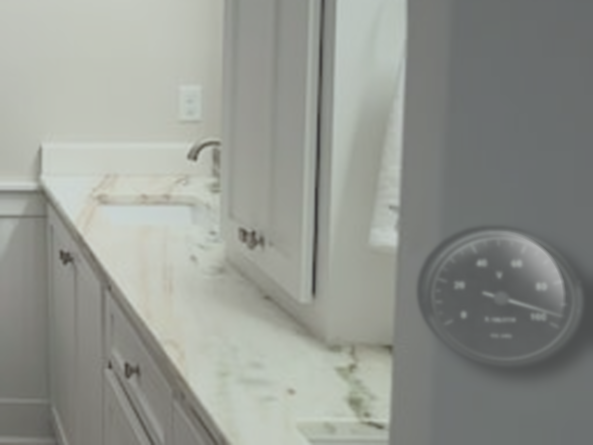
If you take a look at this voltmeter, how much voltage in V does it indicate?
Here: 95 V
